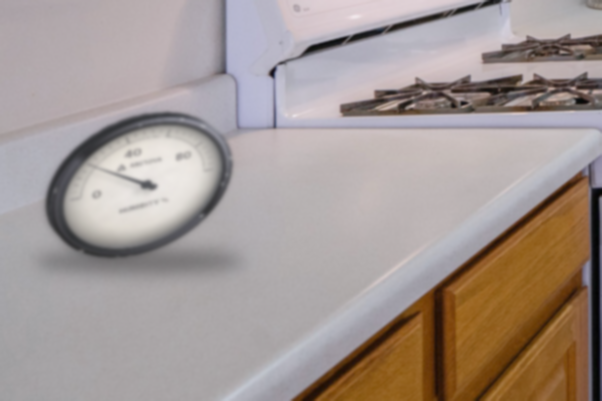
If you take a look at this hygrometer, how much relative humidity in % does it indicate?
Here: 20 %
